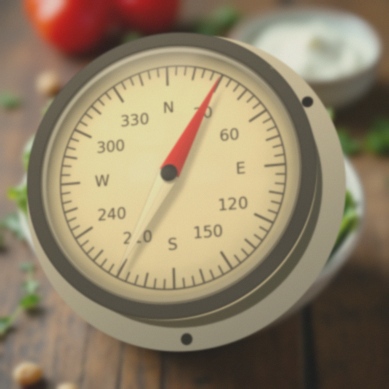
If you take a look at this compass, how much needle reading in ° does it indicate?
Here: 30 °
